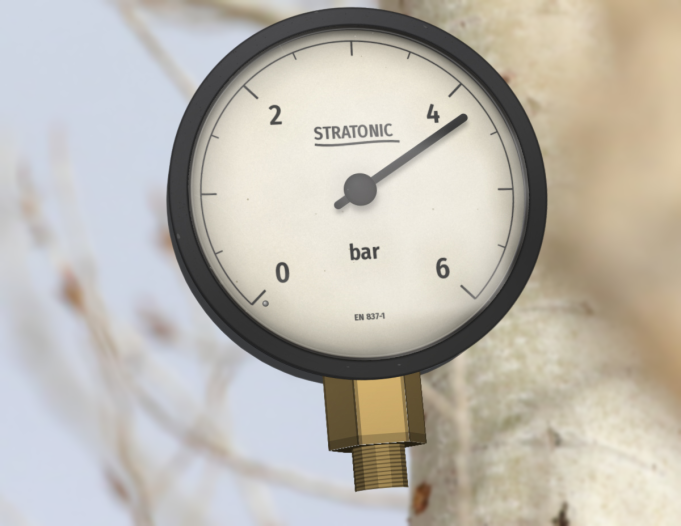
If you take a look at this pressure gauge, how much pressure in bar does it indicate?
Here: 4.25 bar
